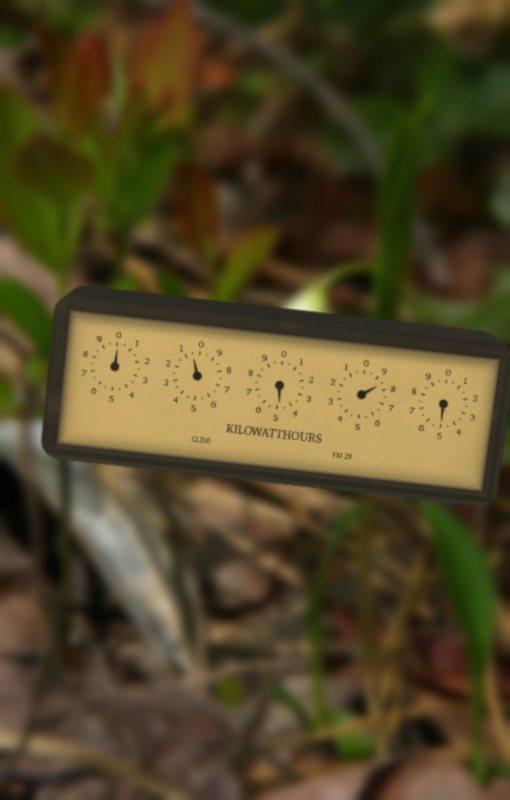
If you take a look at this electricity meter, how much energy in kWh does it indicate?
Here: 485 kWh
